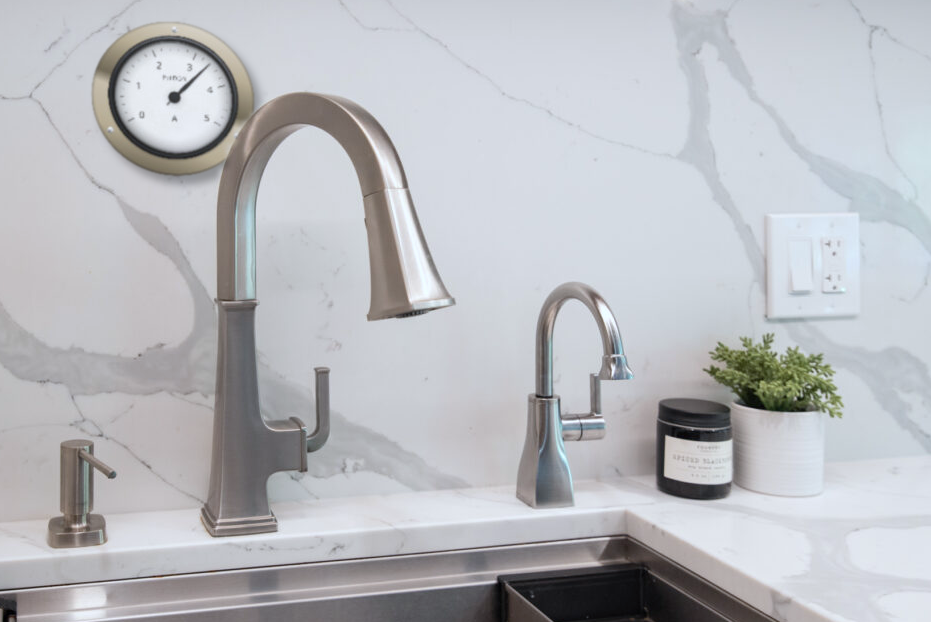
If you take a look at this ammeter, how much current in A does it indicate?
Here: 3.4 A
